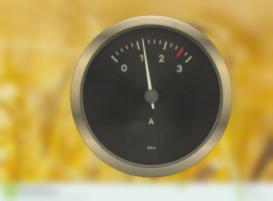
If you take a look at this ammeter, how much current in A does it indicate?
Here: 1.2 A
